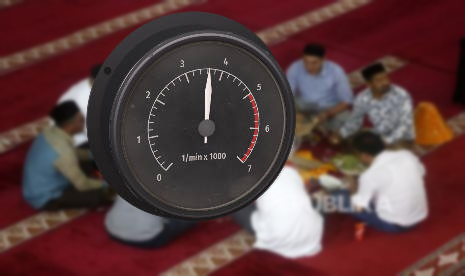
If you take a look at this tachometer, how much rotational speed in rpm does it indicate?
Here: 3600 rpm
